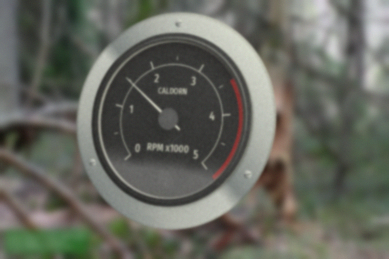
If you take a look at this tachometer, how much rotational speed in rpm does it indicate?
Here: 1500 rpm
